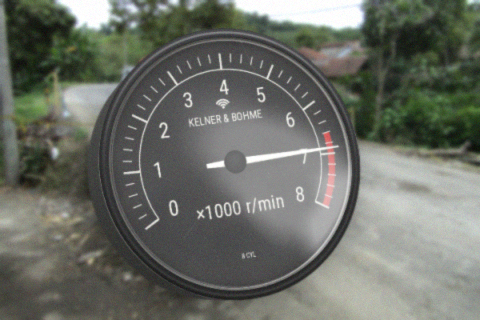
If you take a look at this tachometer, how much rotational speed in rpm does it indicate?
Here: 6900 rpm
